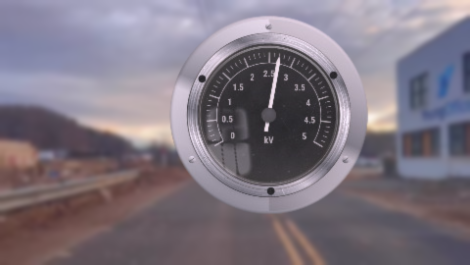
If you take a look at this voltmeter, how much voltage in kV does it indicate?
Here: 2.7 kV
